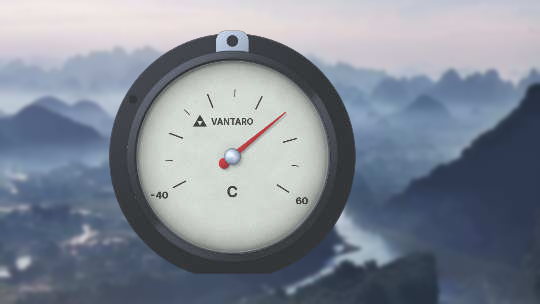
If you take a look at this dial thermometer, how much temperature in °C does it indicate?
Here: 30 °C
